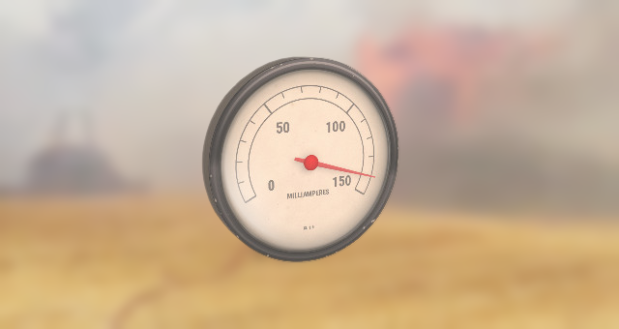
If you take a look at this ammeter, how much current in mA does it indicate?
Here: 140 mA
